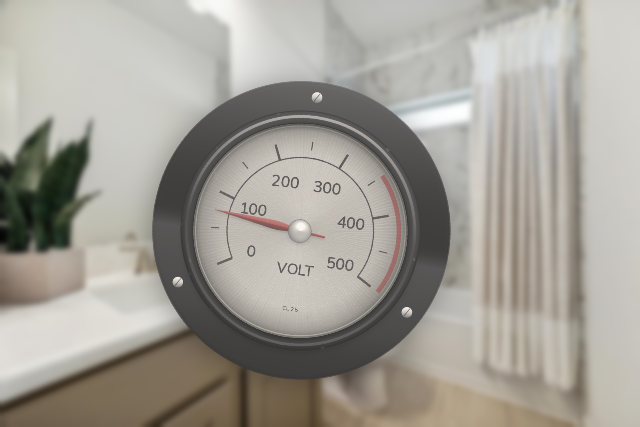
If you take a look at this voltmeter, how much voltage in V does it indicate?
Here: 75 V
